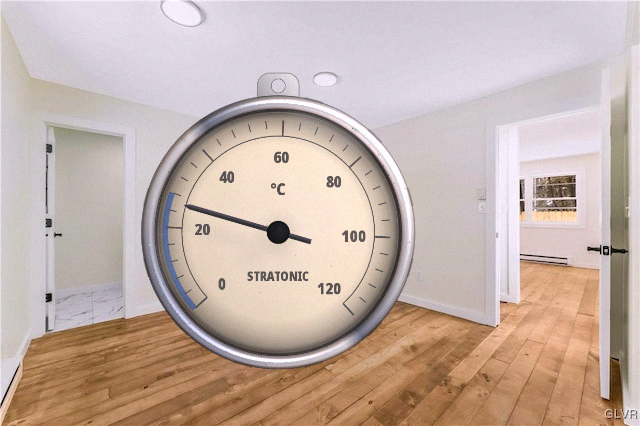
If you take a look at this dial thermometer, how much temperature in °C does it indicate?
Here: 26 °C
